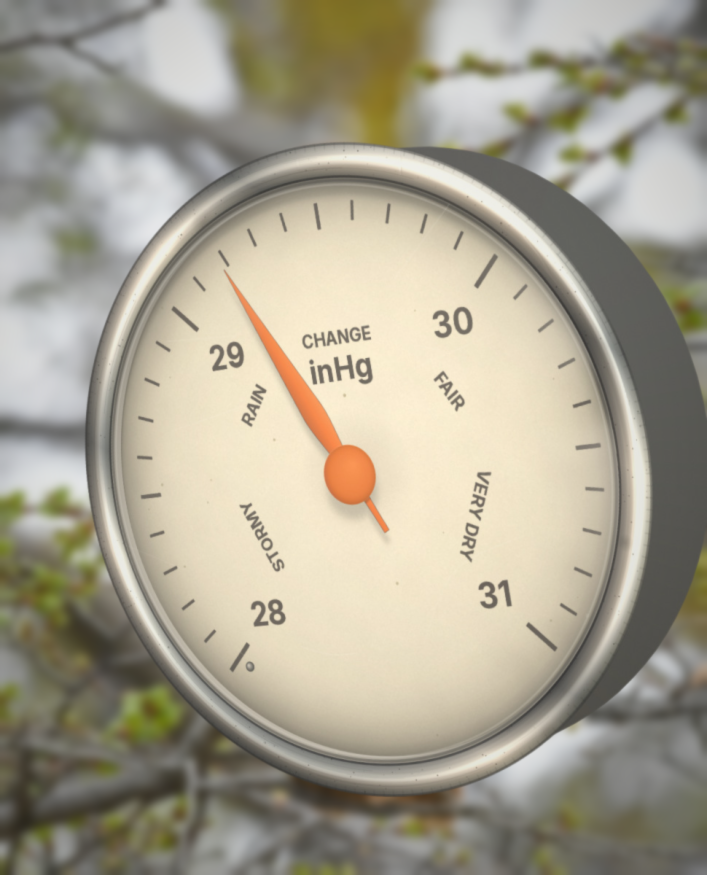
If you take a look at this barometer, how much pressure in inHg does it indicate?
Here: 29.2 inHg
